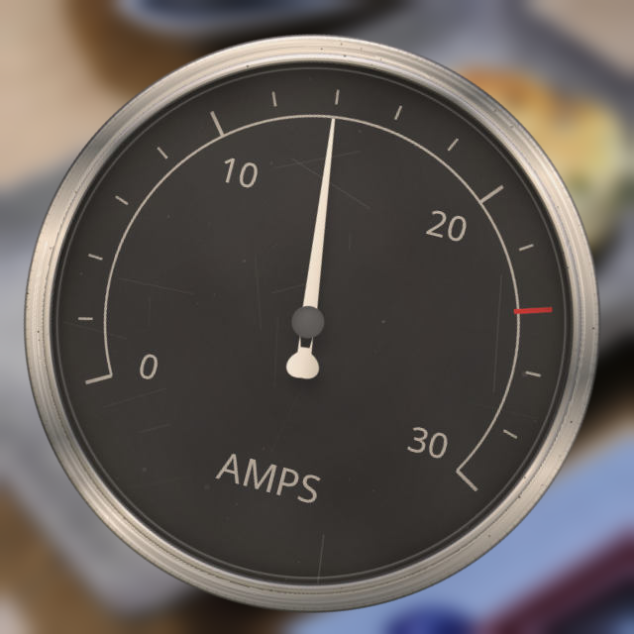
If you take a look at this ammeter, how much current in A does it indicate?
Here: 14 A
